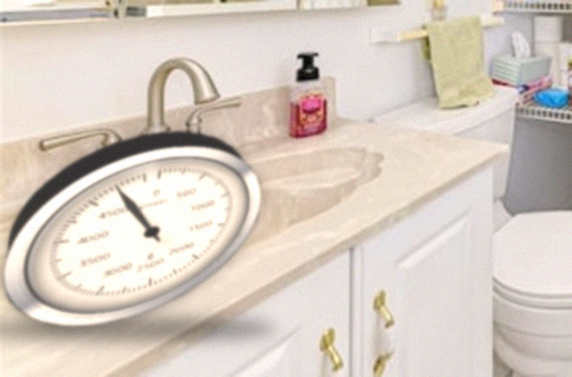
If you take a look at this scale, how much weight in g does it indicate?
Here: 4750 g
